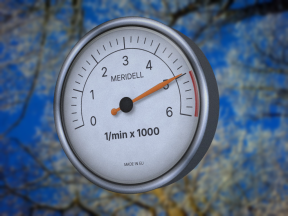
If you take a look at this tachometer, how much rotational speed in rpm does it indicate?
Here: 5000 rpm
